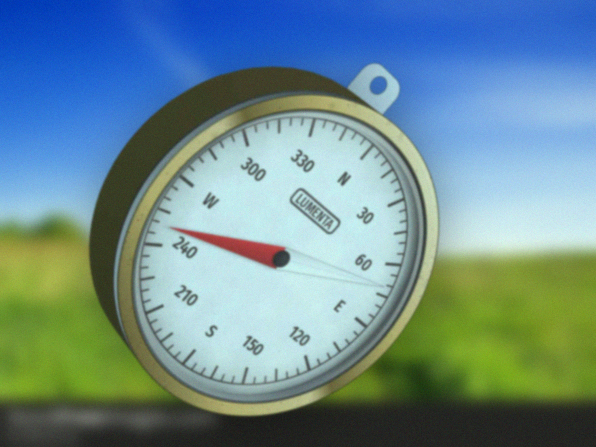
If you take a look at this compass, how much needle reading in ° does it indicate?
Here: 250 °
